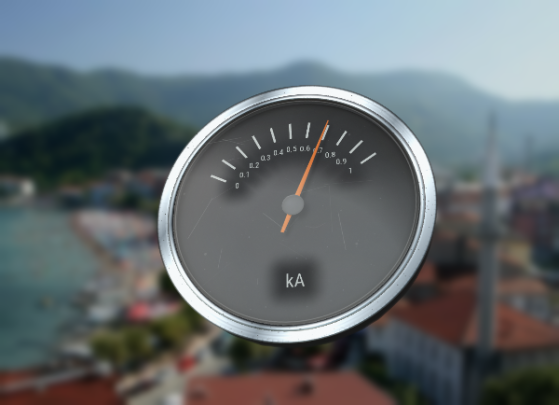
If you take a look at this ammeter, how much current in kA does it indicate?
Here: 0.7 kA
